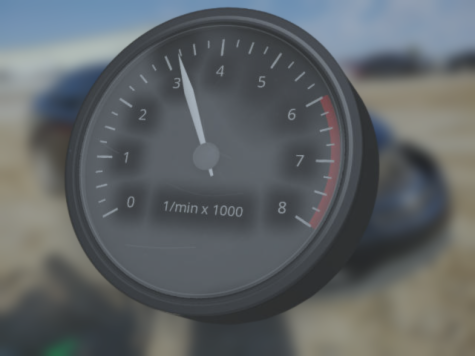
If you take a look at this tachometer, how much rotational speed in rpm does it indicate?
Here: 3250 rpm
